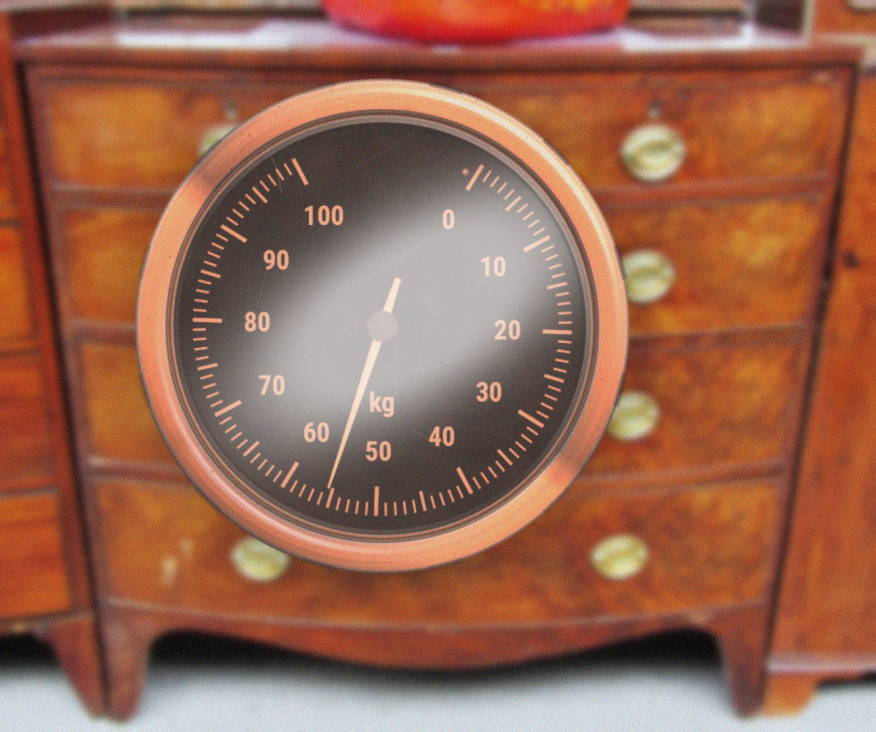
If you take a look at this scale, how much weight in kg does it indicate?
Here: 55.5 kg
